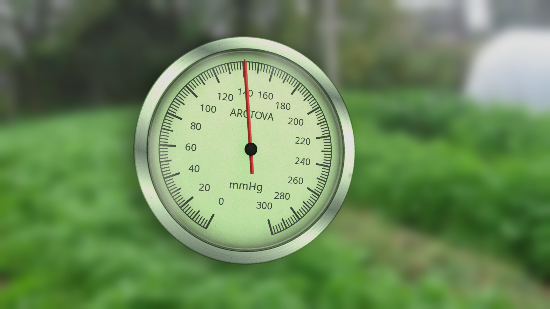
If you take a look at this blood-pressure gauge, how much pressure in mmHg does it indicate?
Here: 140 mmHg
